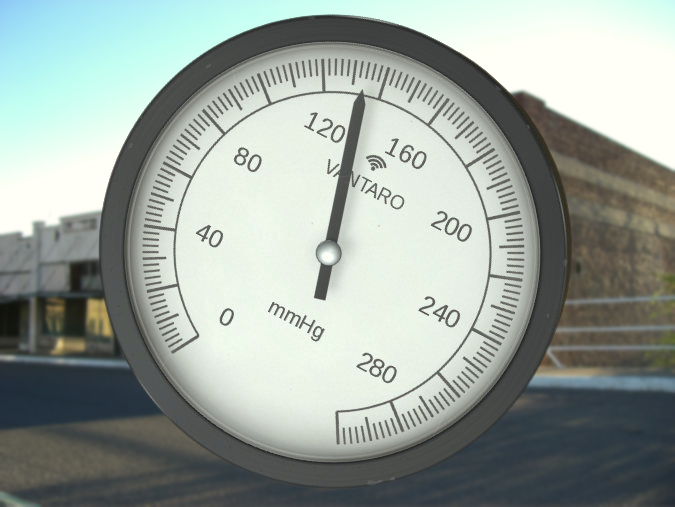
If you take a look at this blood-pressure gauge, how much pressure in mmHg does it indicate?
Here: 134 mmHg
